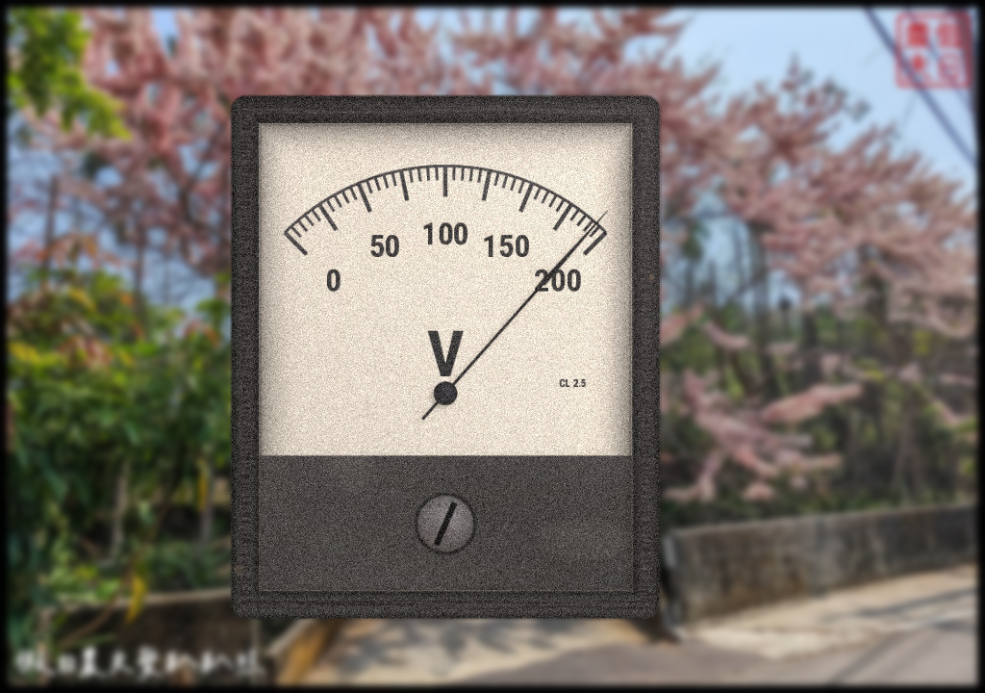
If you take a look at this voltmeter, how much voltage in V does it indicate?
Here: 192.5 V
